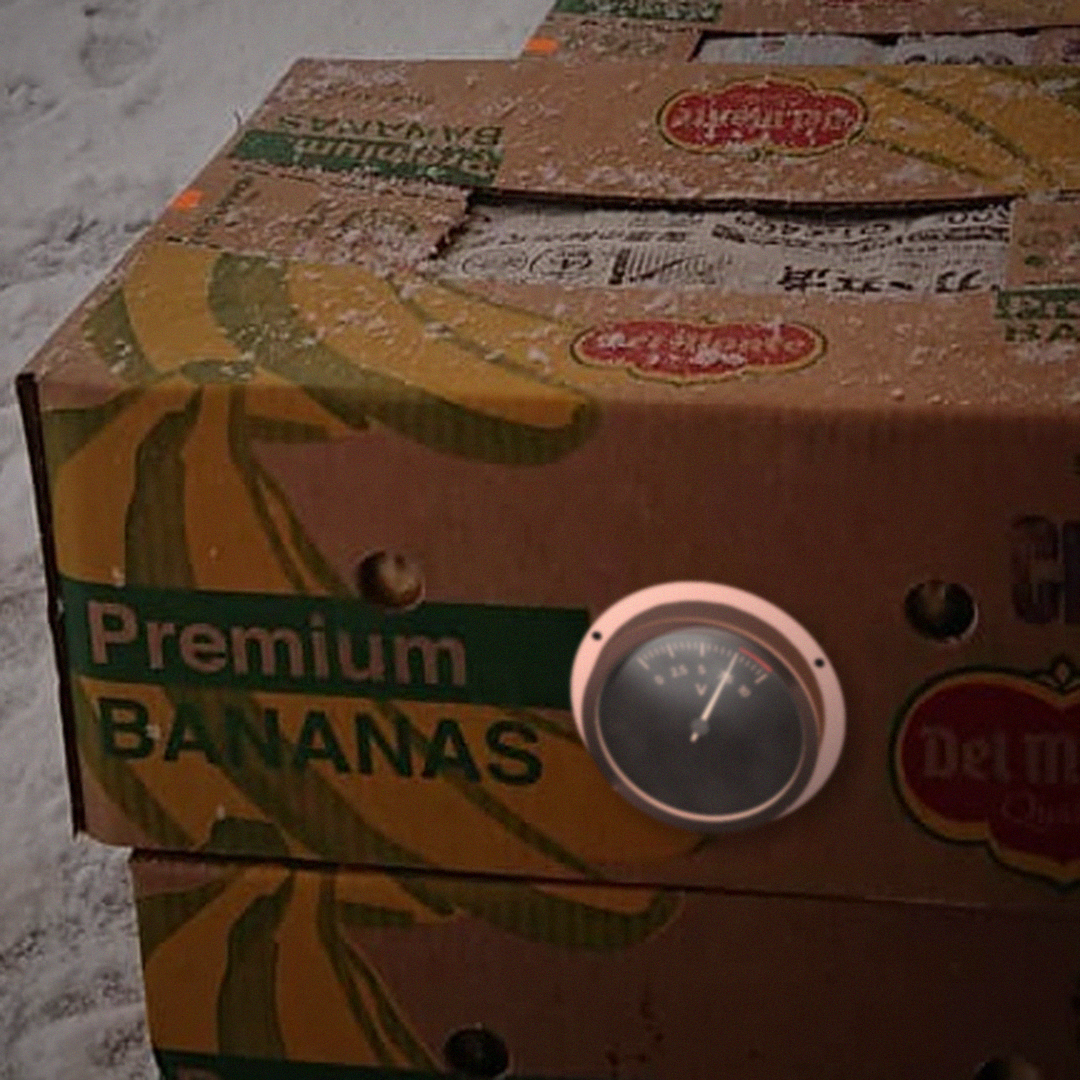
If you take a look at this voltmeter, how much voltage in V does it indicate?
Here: 7.5 V
